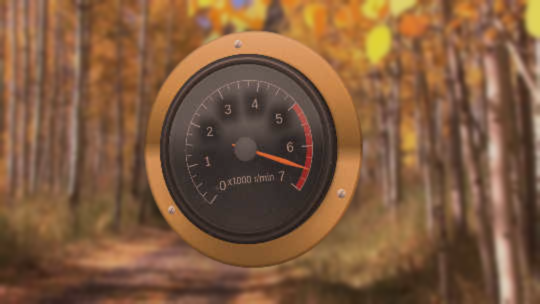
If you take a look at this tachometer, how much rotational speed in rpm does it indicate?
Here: 6500 rpm
